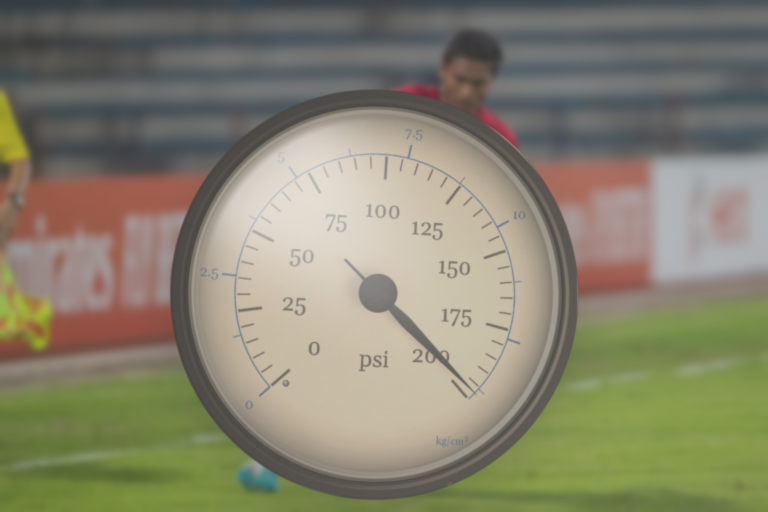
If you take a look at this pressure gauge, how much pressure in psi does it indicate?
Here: 197.5 psi
